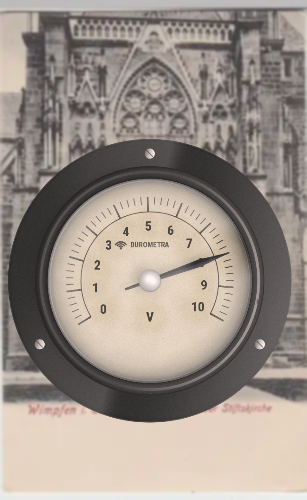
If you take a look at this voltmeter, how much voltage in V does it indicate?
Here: 8 V
